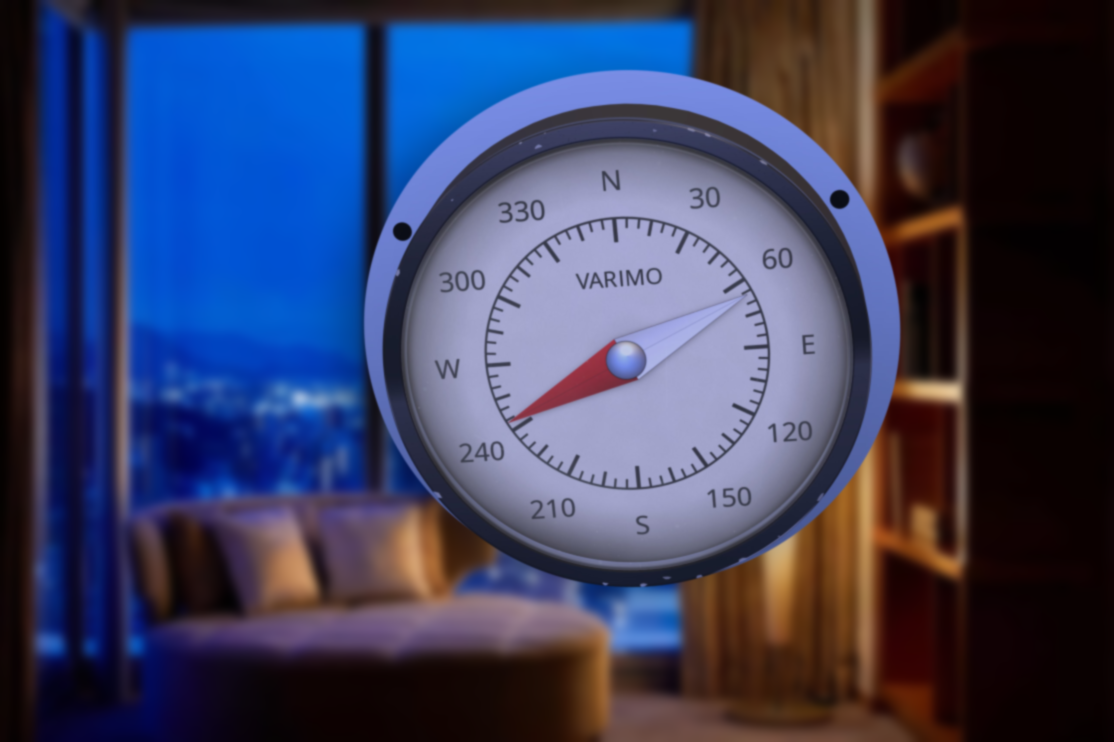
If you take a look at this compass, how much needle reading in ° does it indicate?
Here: 245 °
